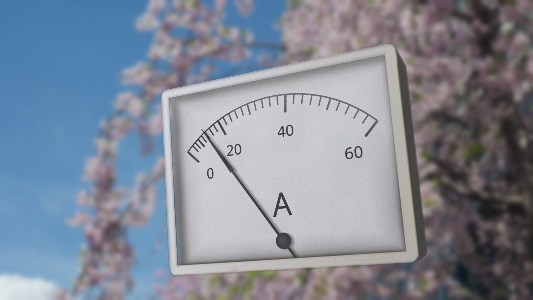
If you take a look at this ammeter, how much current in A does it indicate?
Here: 14 A
